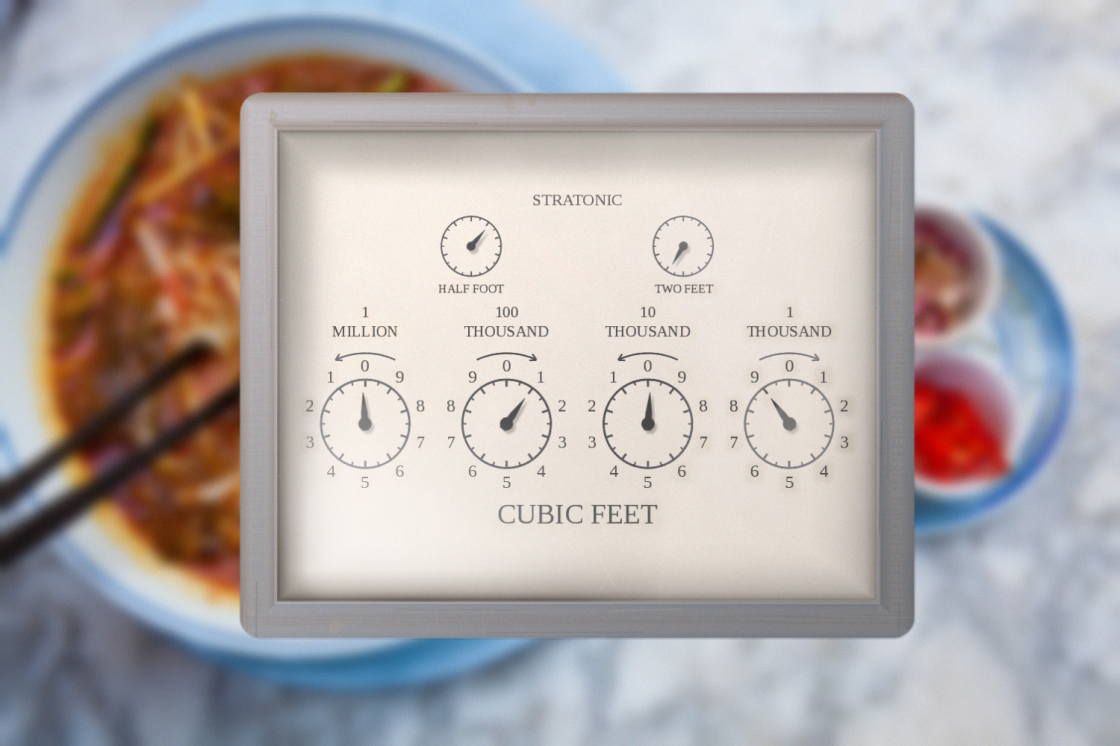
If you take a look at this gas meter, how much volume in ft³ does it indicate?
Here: 9900 ft³
